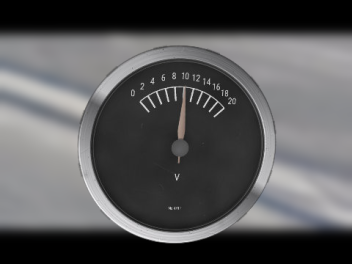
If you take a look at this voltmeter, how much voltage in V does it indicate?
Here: 10 V
